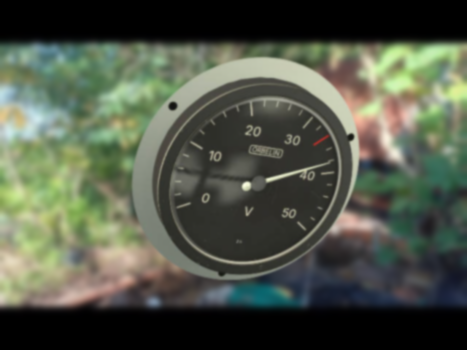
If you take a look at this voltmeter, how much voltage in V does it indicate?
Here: 38 V
